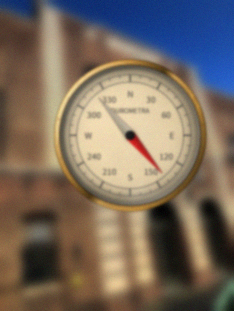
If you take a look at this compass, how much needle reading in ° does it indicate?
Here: 140 °
